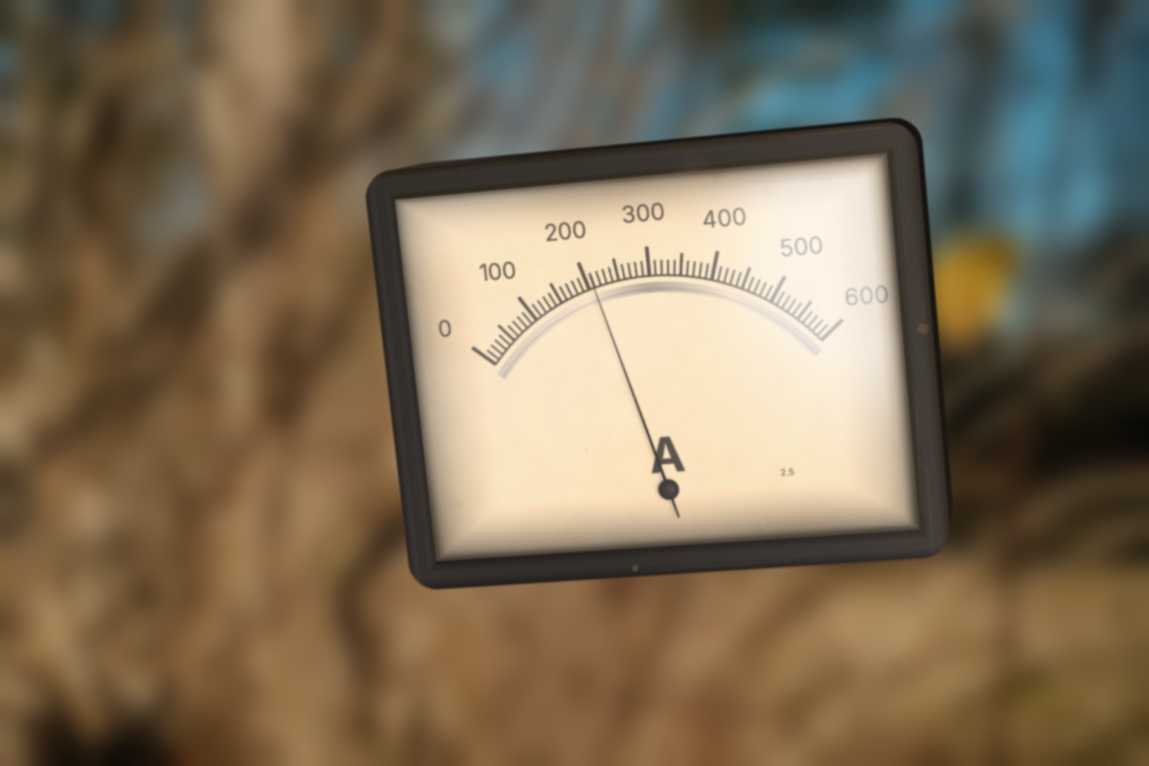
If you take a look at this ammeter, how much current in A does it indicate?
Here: 210 A
